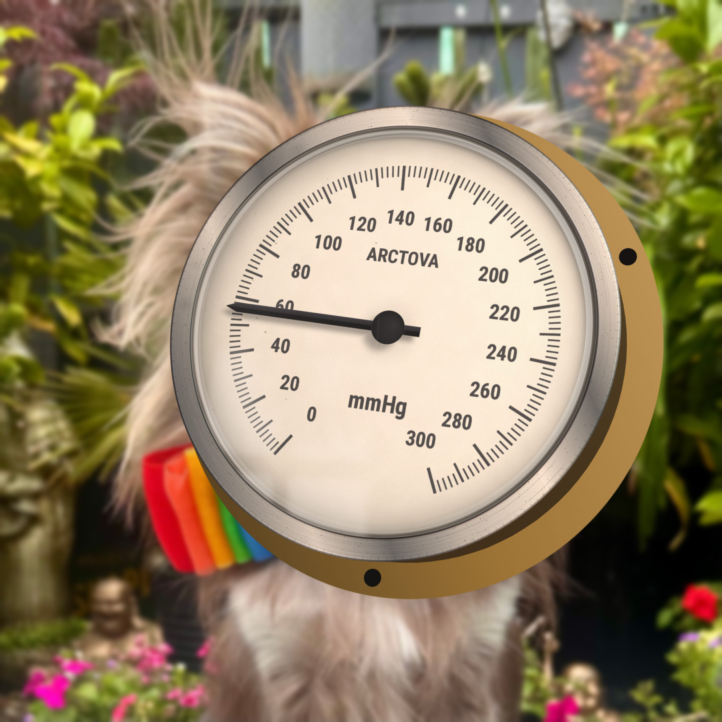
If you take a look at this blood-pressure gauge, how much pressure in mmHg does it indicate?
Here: 56 mmHg
